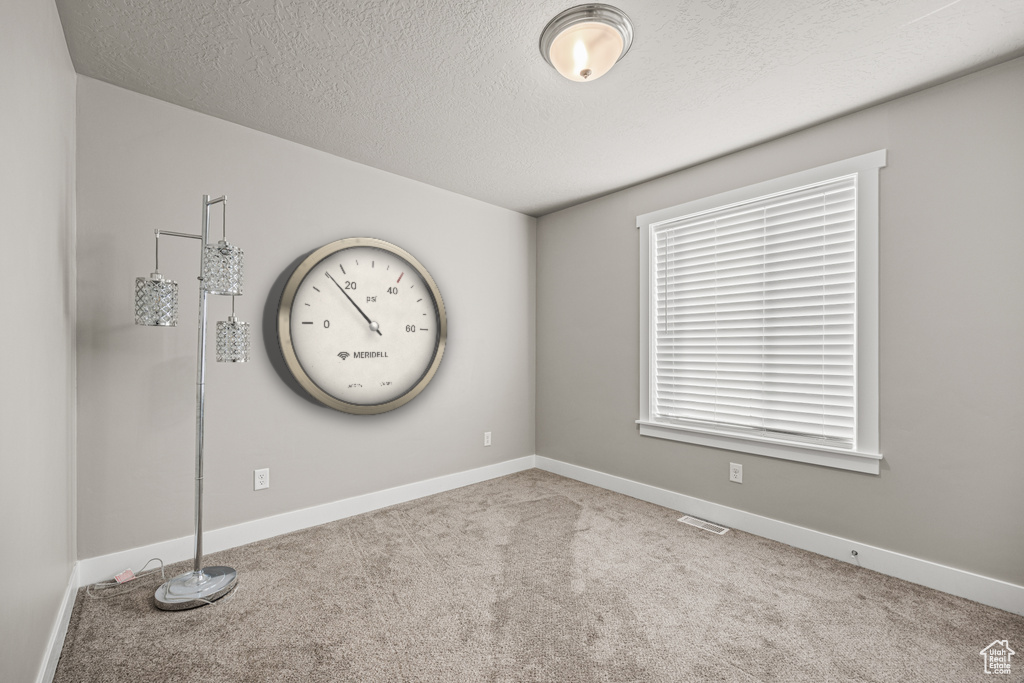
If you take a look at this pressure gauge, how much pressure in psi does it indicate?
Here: 15 psi
